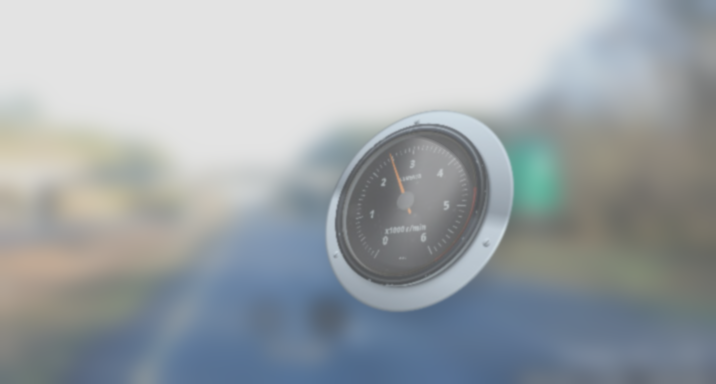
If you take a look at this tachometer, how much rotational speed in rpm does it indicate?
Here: 2500 rpm
